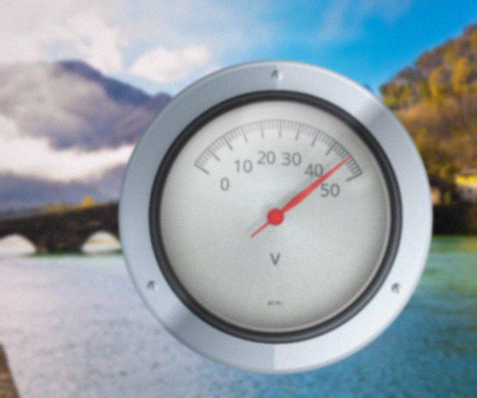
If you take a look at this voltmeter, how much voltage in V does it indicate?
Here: 45 V
